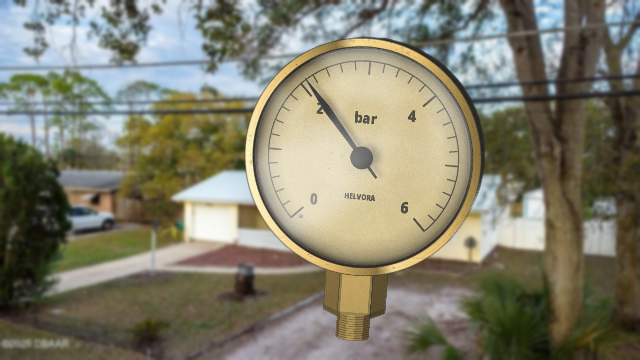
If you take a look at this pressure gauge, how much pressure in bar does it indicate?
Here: 2.1 bar
